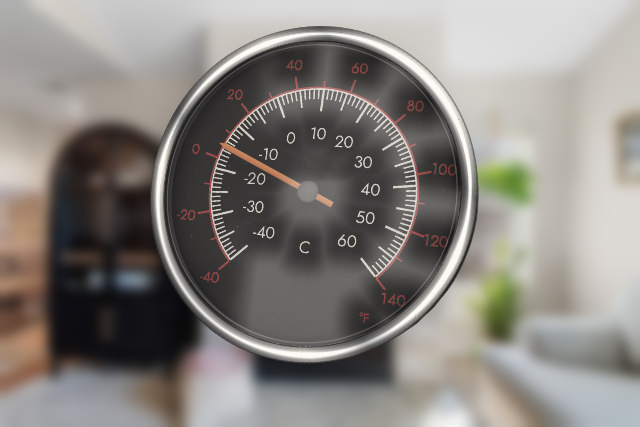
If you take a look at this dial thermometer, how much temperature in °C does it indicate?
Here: -15 °C
